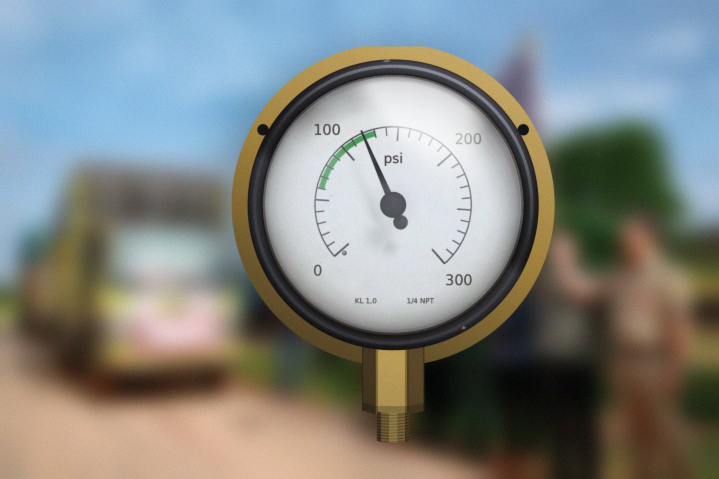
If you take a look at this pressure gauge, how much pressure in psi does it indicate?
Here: 120 psi
